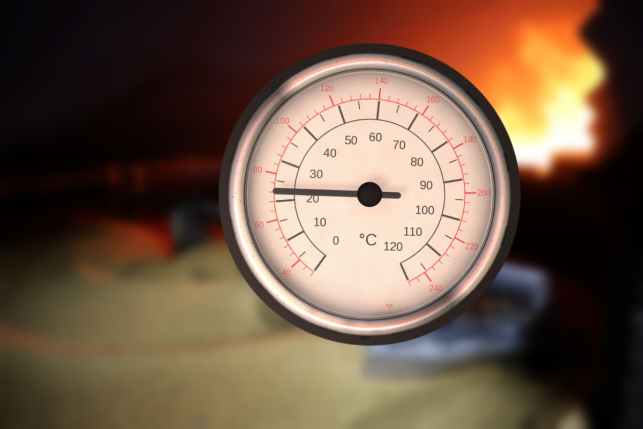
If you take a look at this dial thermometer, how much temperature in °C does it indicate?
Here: 22.5 °C
